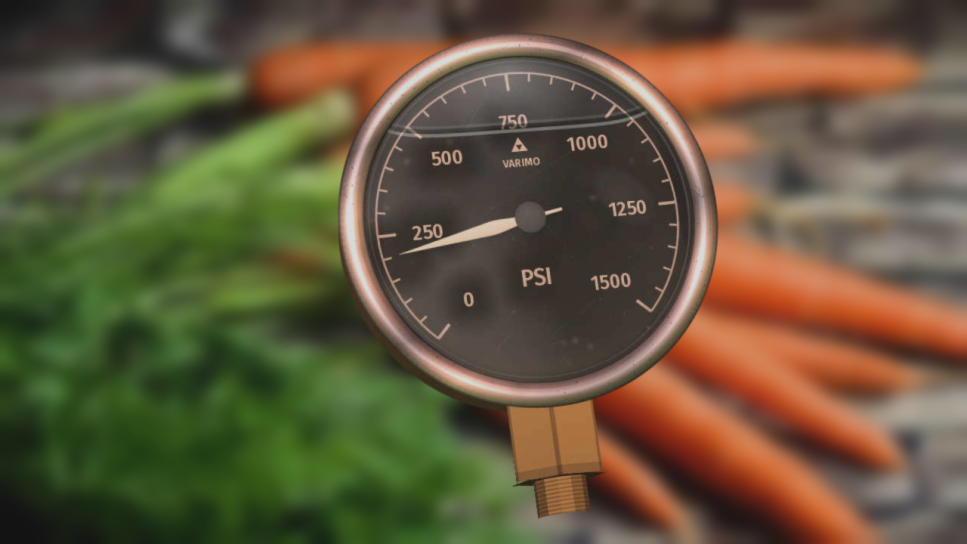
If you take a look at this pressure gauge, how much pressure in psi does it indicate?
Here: 200 psi
